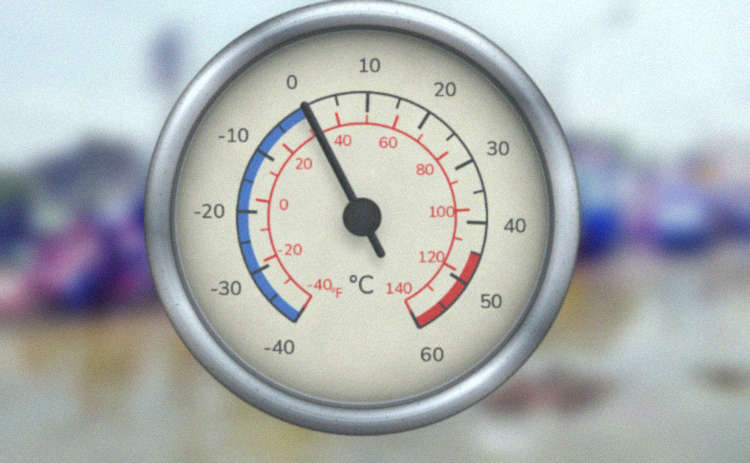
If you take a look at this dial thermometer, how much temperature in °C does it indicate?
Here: 0 °C
